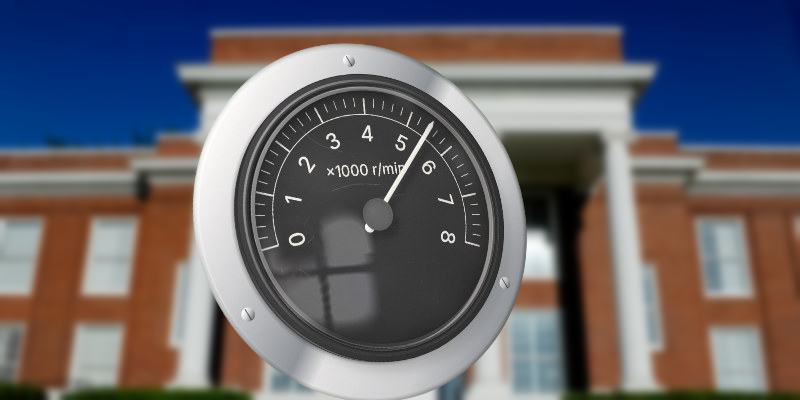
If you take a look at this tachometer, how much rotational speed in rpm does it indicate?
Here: 5400 rpm
